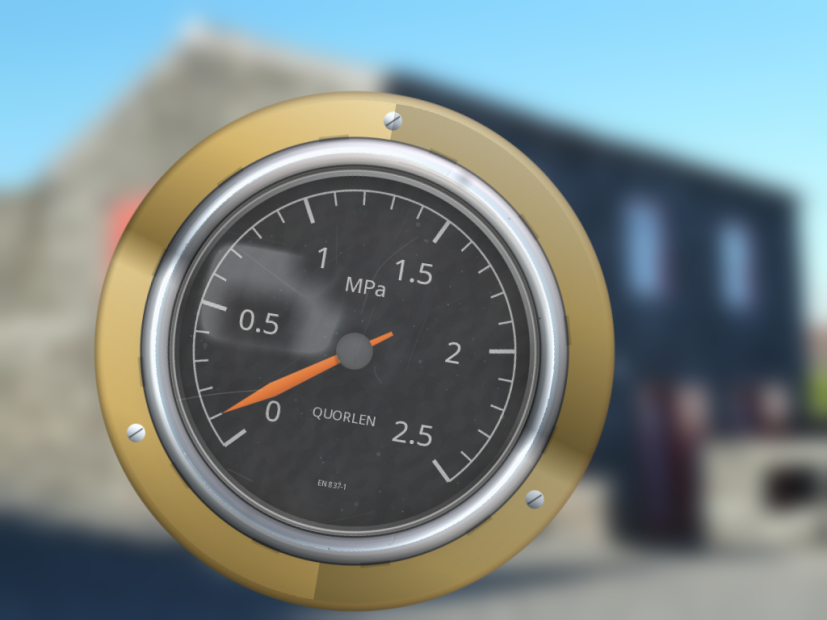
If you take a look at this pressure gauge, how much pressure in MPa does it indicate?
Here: 0.1 MPa
